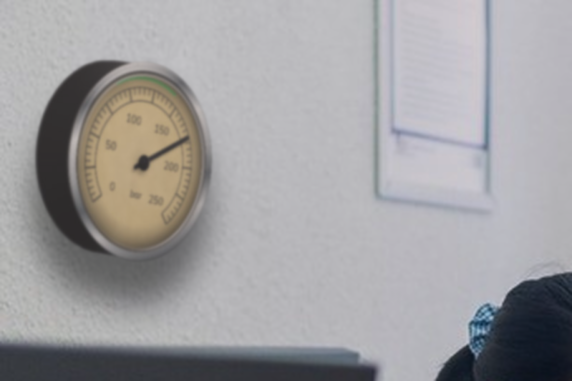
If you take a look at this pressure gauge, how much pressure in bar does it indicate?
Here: 175 bar
